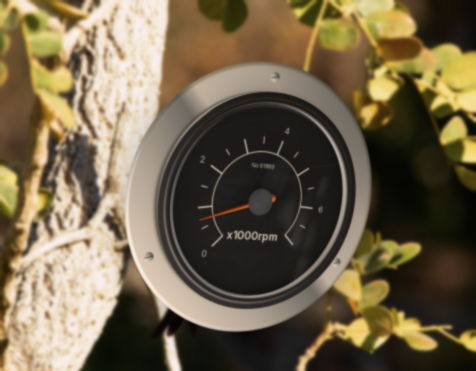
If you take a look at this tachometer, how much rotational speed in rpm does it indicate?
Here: 750 rpm
